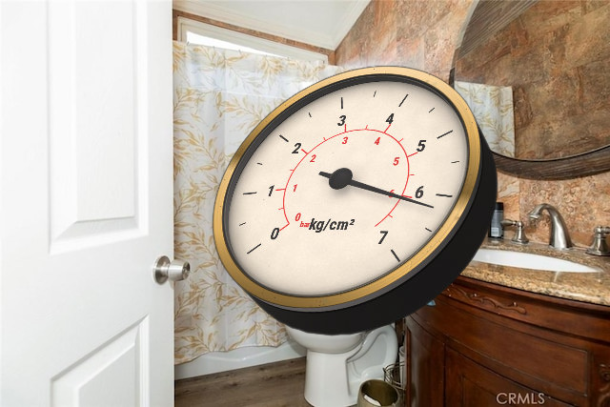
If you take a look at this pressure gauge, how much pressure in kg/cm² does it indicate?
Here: 6.25 kg/cm²
